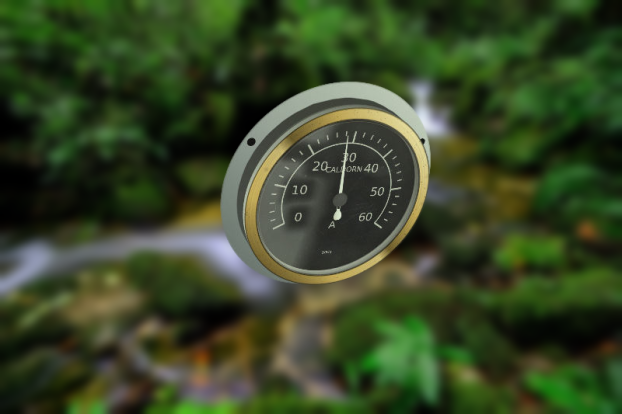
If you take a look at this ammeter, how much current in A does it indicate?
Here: 28 A
